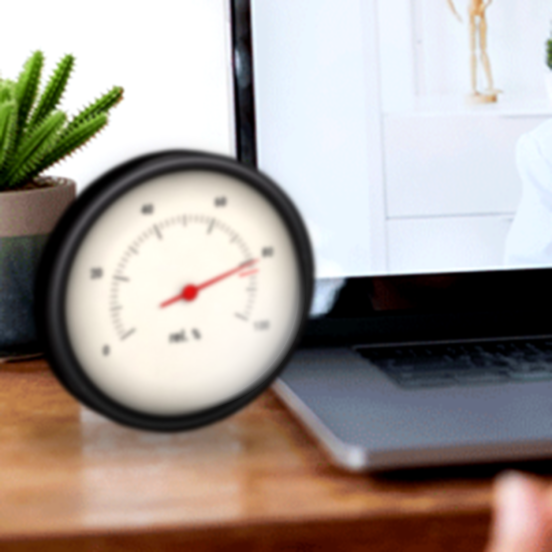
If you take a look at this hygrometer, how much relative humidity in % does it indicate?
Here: 80 %
